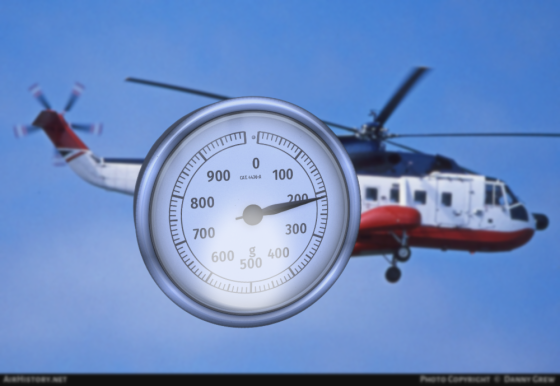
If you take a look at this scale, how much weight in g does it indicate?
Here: 210 g
